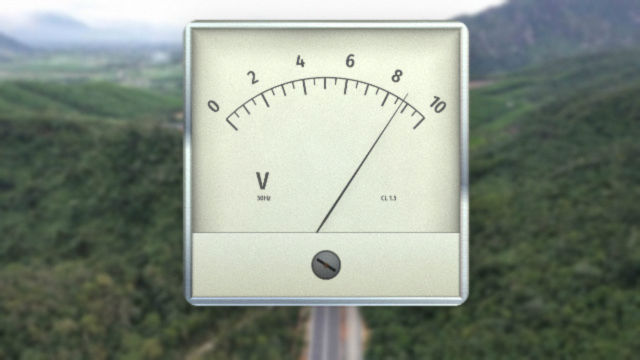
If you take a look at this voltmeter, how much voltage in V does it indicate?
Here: 8.75 V
